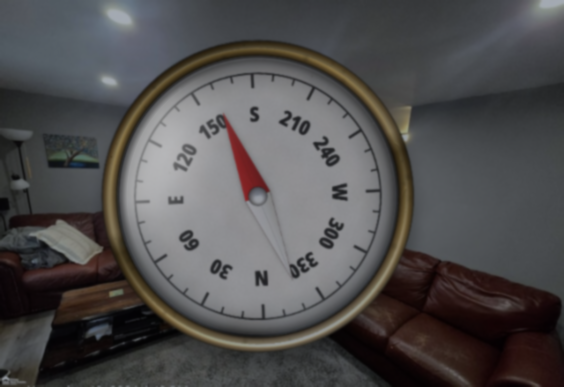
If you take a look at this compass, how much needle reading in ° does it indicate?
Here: 160 °
